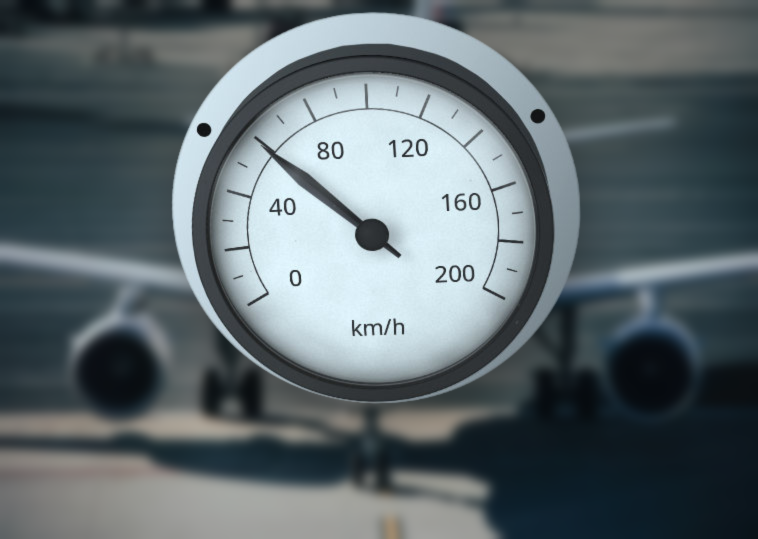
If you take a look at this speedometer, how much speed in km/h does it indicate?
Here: 60 km/h
